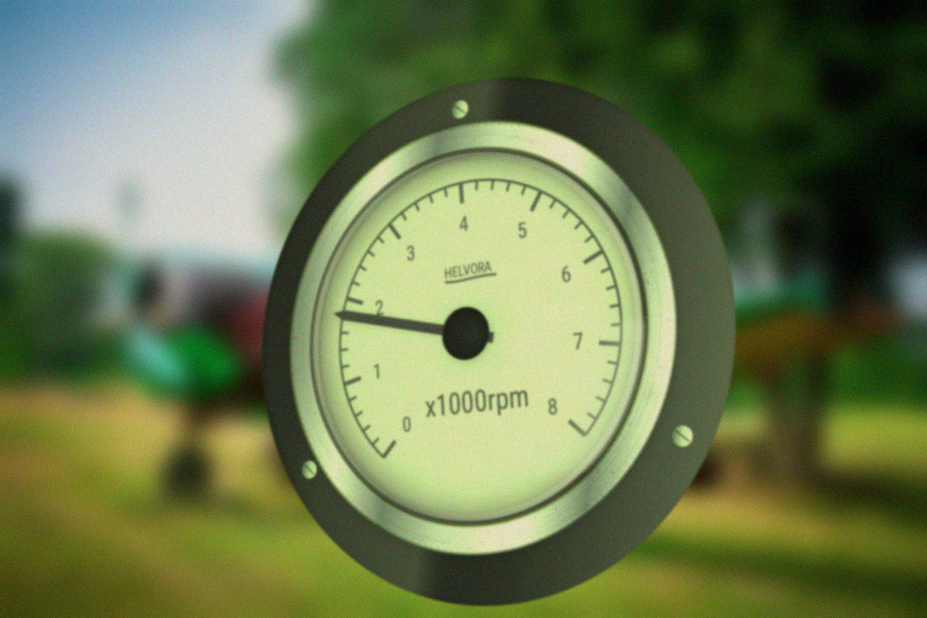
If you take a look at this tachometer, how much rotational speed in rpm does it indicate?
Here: 1800 rpm
